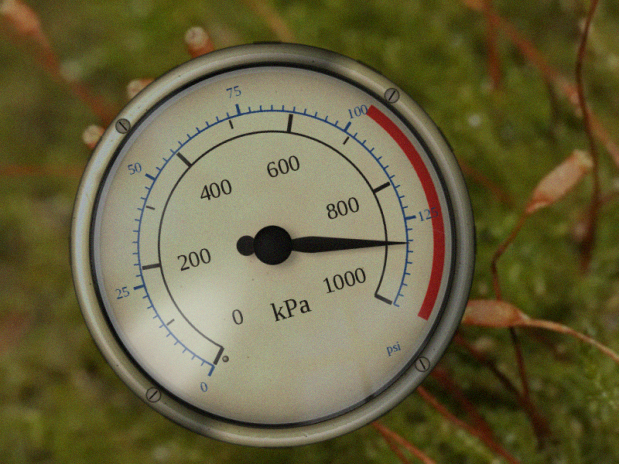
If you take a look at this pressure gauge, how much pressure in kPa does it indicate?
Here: 900 kPa
